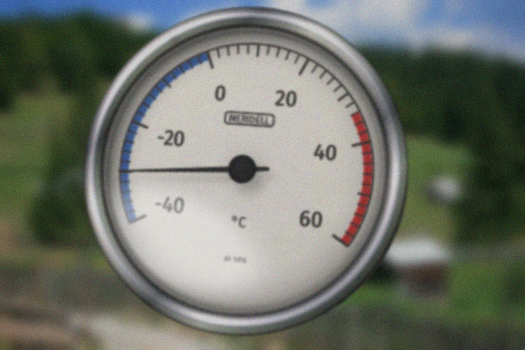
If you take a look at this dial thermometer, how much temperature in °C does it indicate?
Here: -30 °C
